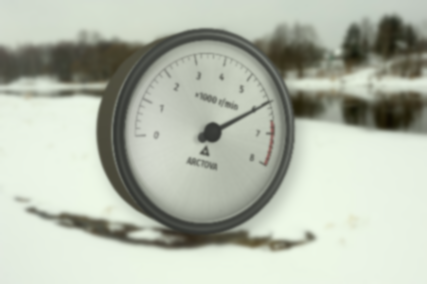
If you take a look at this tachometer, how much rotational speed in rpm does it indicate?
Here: 6000 rpm
